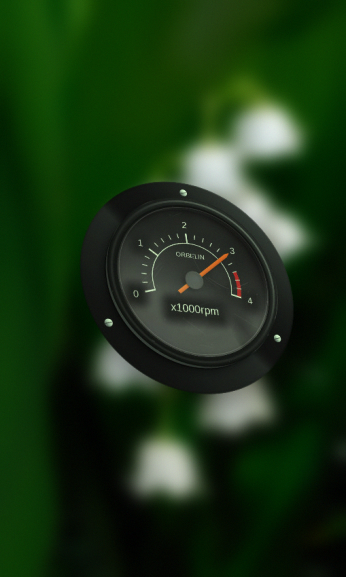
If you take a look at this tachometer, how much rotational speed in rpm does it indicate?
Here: 3000 rpm
